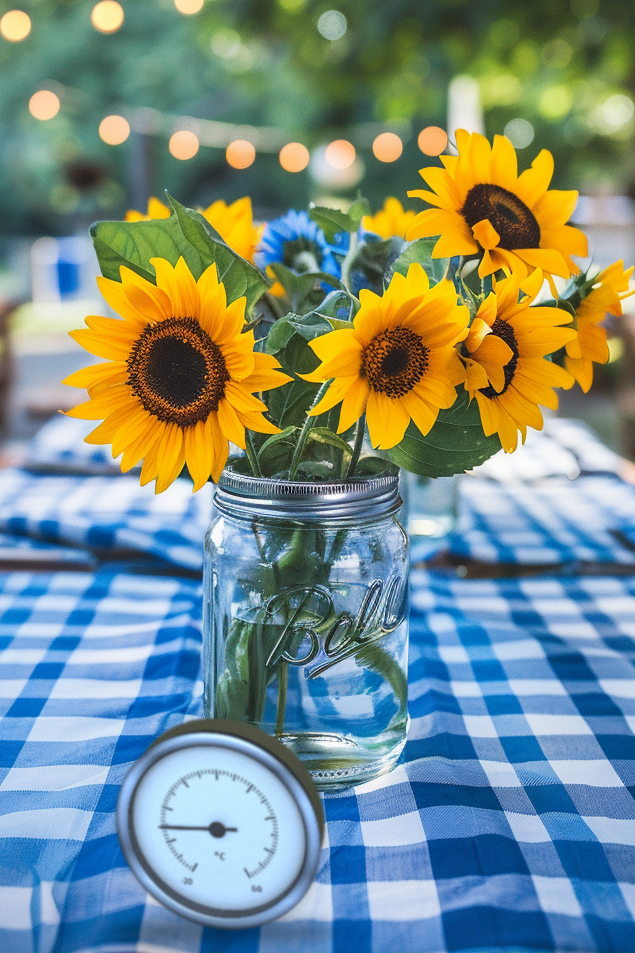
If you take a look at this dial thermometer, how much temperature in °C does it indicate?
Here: -5 °C
